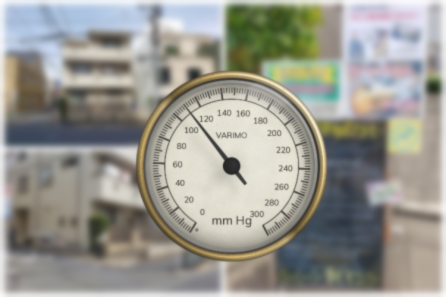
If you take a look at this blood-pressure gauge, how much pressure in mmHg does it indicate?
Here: 110 mmHg
